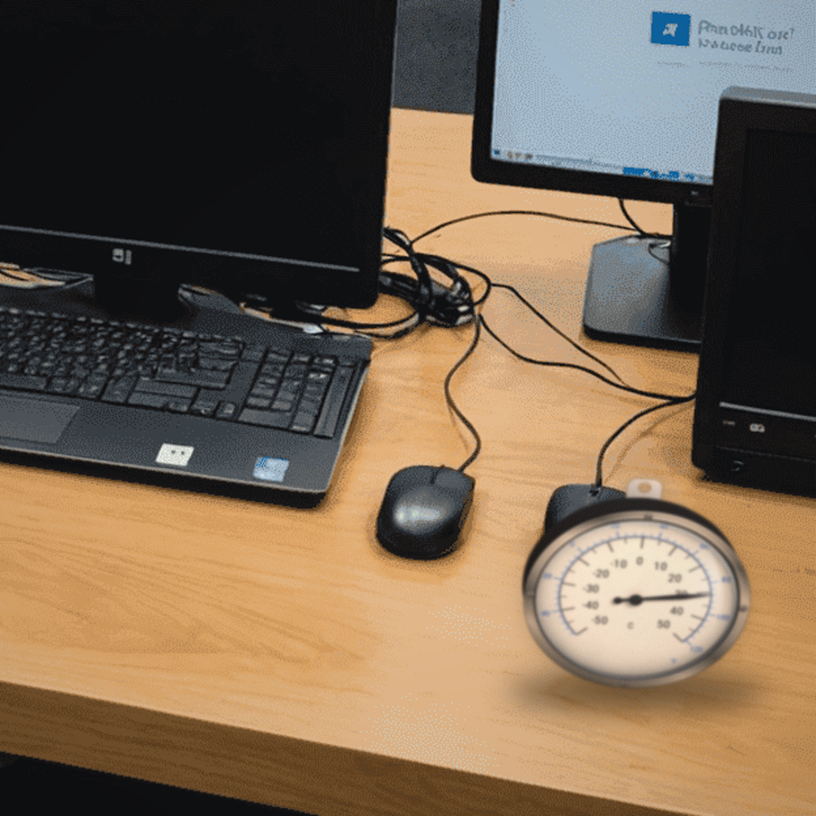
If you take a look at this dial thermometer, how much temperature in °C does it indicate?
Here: 30 °C
